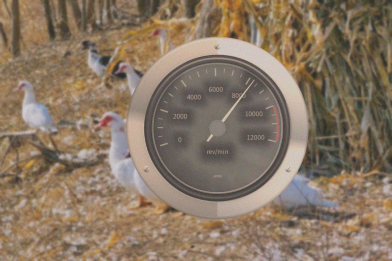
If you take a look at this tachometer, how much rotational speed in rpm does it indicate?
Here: 8250 rpm
